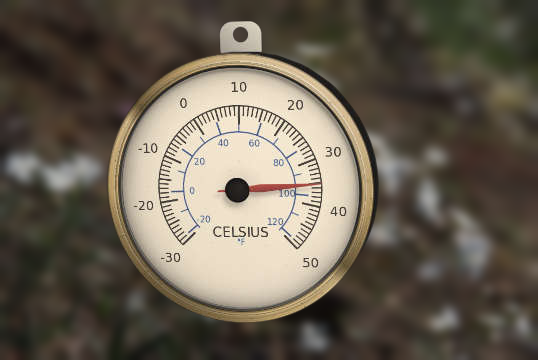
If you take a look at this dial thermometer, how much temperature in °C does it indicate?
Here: 35 °C
